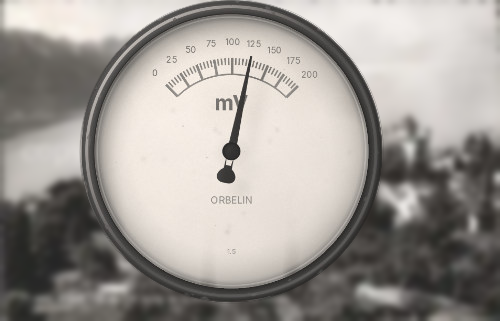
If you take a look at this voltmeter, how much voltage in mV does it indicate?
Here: 125 mV
